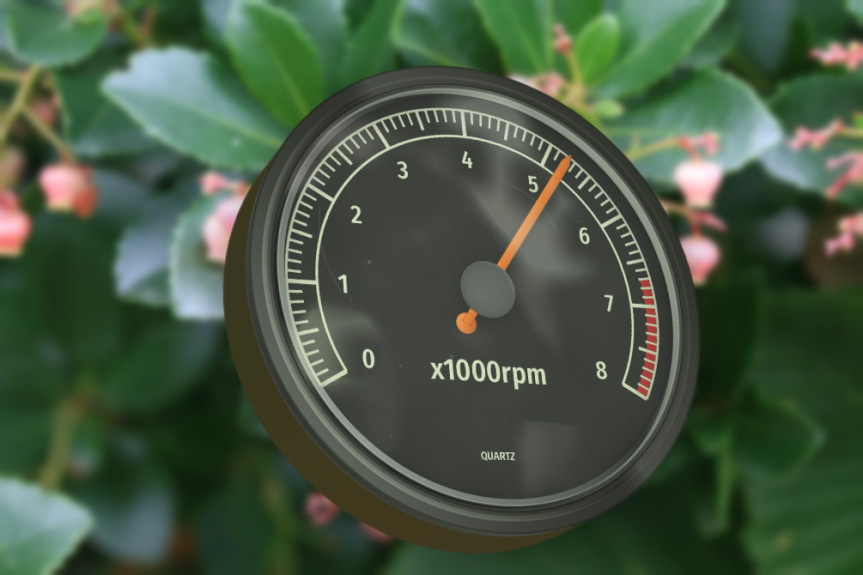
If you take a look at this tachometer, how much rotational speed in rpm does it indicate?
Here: 5200 rpm
